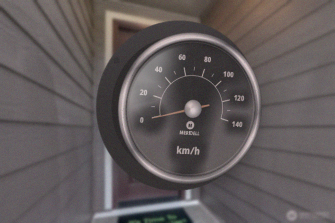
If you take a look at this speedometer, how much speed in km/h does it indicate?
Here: 0 km/h
